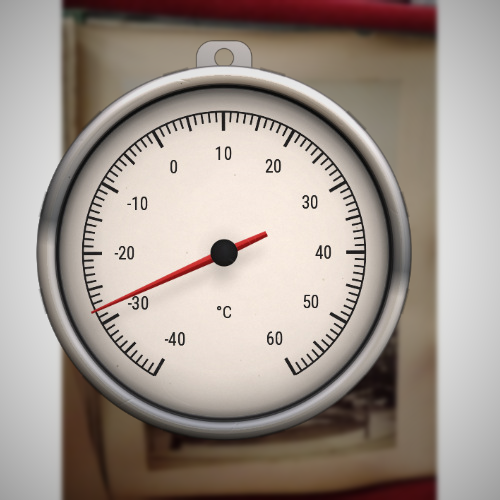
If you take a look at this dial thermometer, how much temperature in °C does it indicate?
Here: -28 °C
